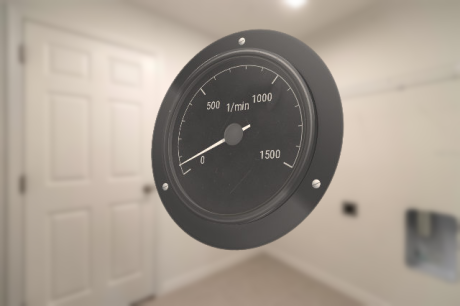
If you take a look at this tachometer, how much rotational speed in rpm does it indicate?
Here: 50 rpm
